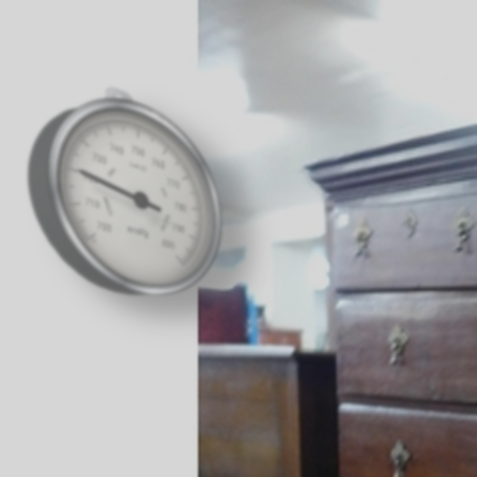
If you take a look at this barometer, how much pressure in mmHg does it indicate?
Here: 720 mmHg
